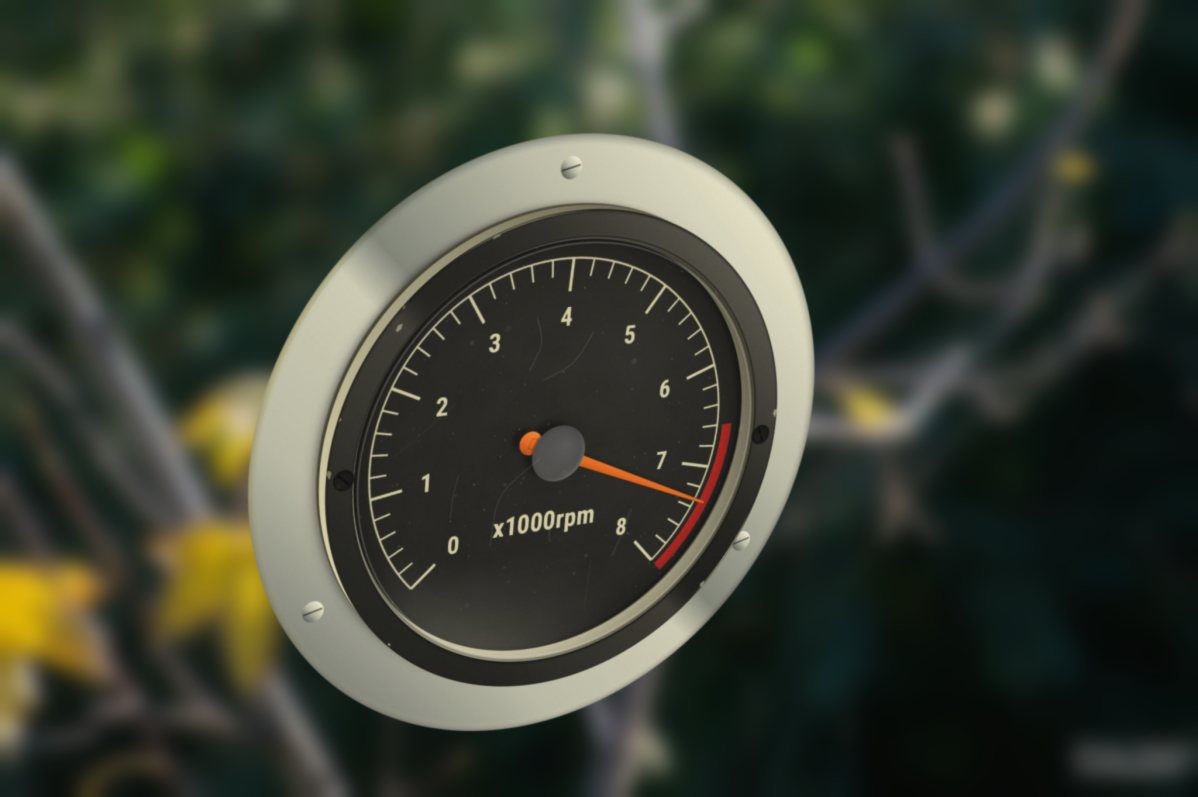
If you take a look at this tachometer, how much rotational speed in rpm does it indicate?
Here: 7300 rpm
